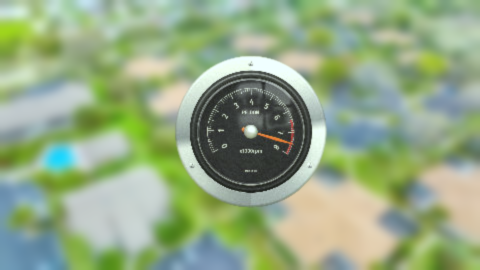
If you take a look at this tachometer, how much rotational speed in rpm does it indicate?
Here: 7500 rpm
